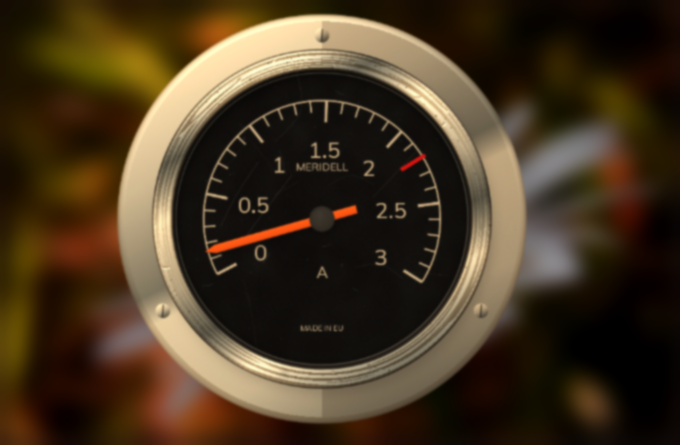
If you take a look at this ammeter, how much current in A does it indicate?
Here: 0.15 A
